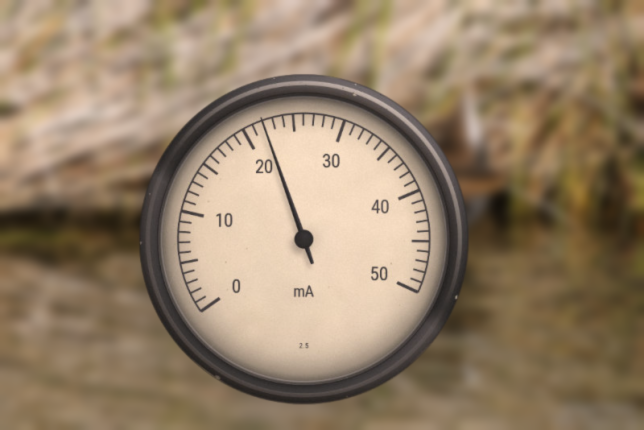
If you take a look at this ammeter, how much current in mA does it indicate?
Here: 22 mA
